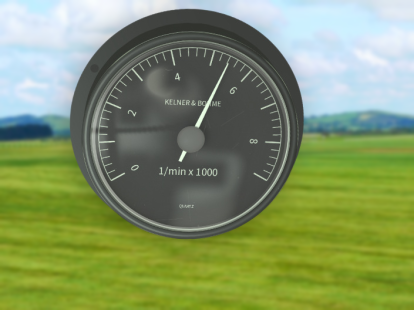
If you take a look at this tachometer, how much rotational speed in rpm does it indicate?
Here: 5400 rpm
